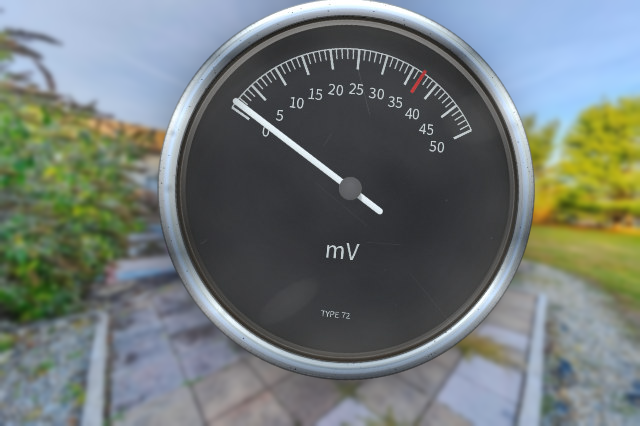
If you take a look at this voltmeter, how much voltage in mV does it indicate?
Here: 1 mV
